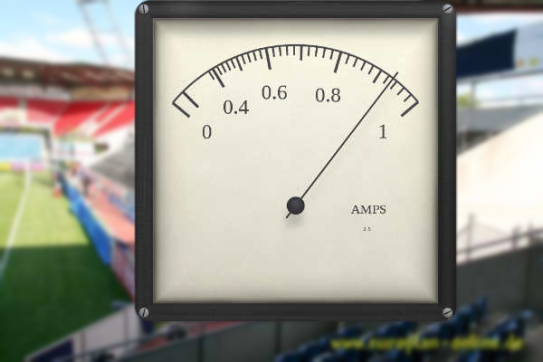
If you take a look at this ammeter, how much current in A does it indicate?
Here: 0.93 A
